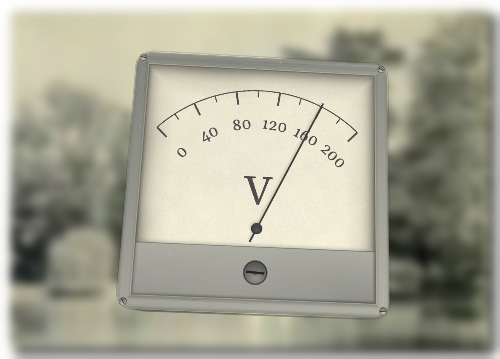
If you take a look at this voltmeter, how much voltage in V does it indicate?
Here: 160 V
